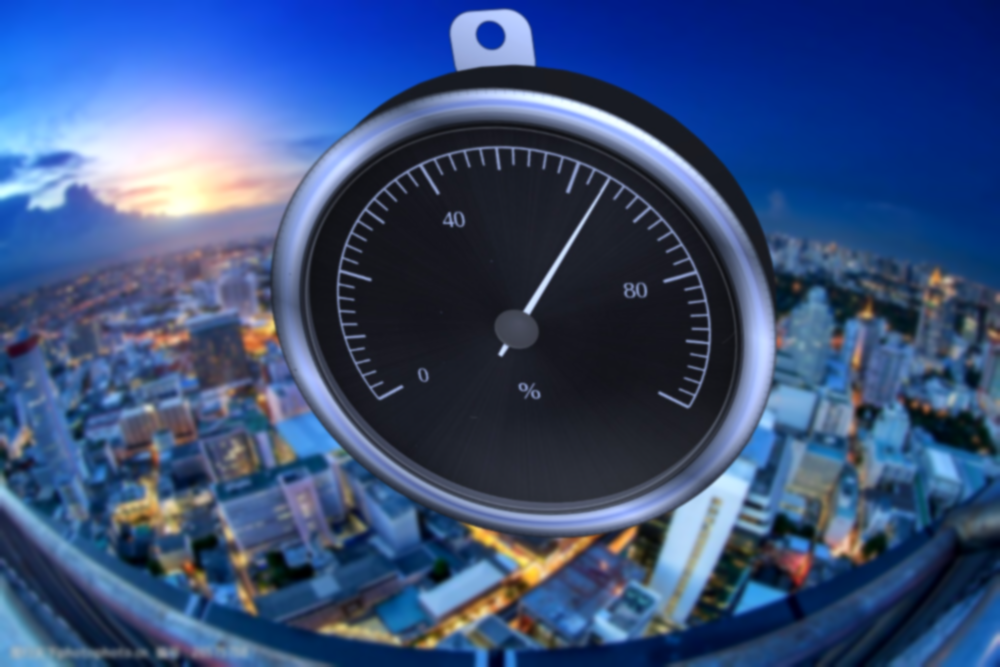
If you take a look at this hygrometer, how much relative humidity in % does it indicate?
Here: 64 %
